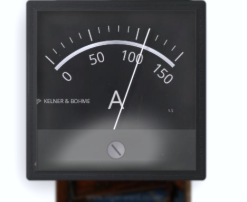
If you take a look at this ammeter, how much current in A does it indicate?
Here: 110 A
